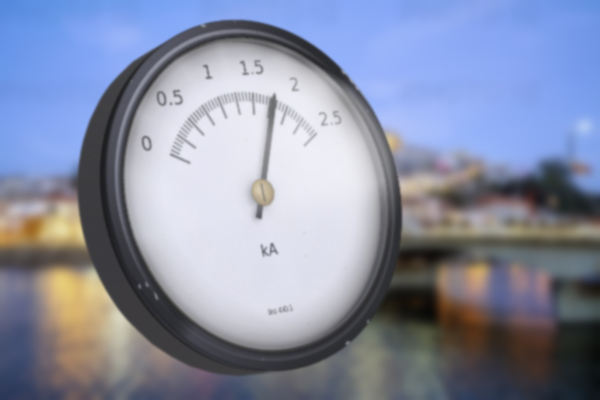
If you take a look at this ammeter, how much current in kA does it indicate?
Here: 1.75 kA
